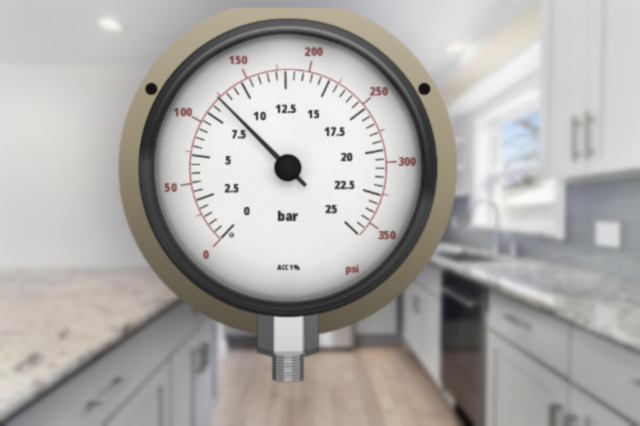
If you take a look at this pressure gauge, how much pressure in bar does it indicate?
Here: 8.5 bar
